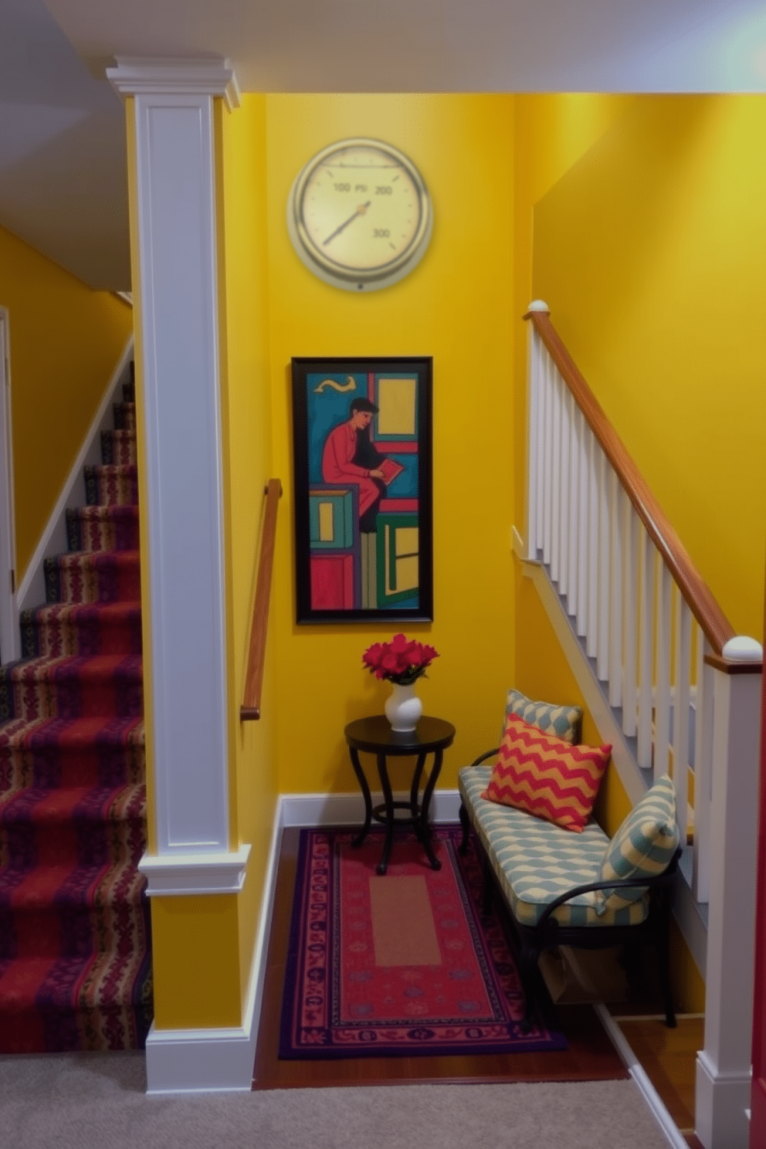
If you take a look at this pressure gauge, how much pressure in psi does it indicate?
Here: 0 psi
